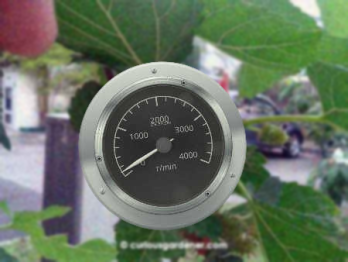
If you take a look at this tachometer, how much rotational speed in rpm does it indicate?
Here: 100 rpm
